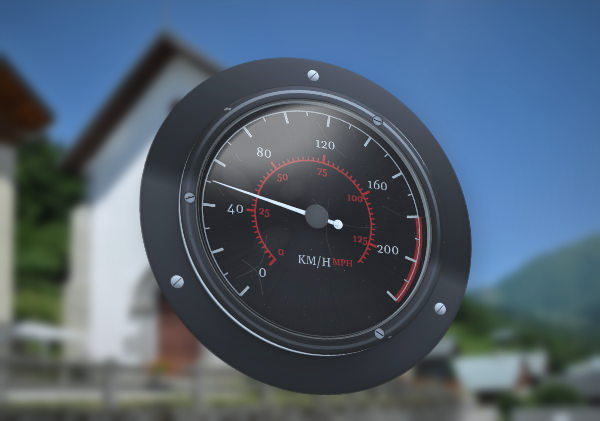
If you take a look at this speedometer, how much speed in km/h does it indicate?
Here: 50 km/h
